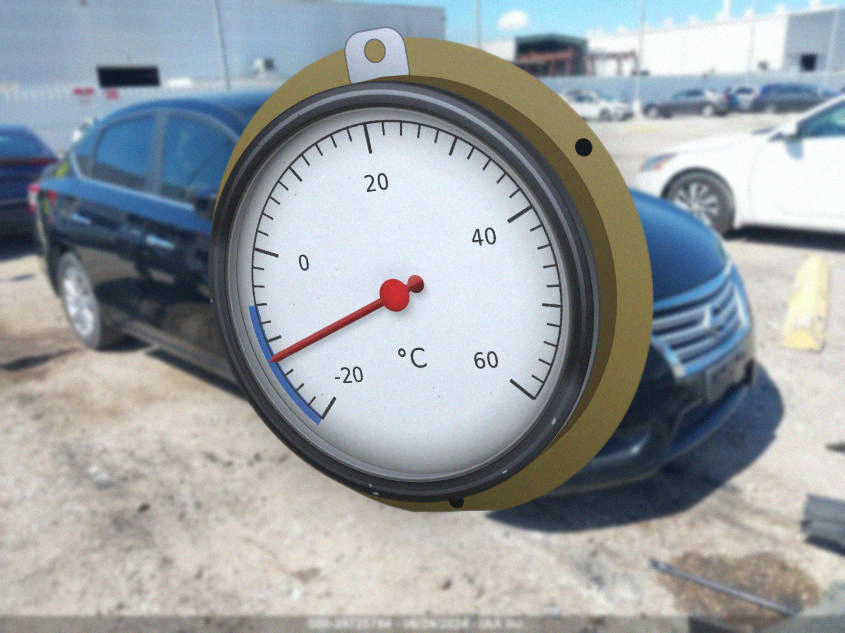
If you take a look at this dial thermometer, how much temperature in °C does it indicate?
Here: -12 °C
